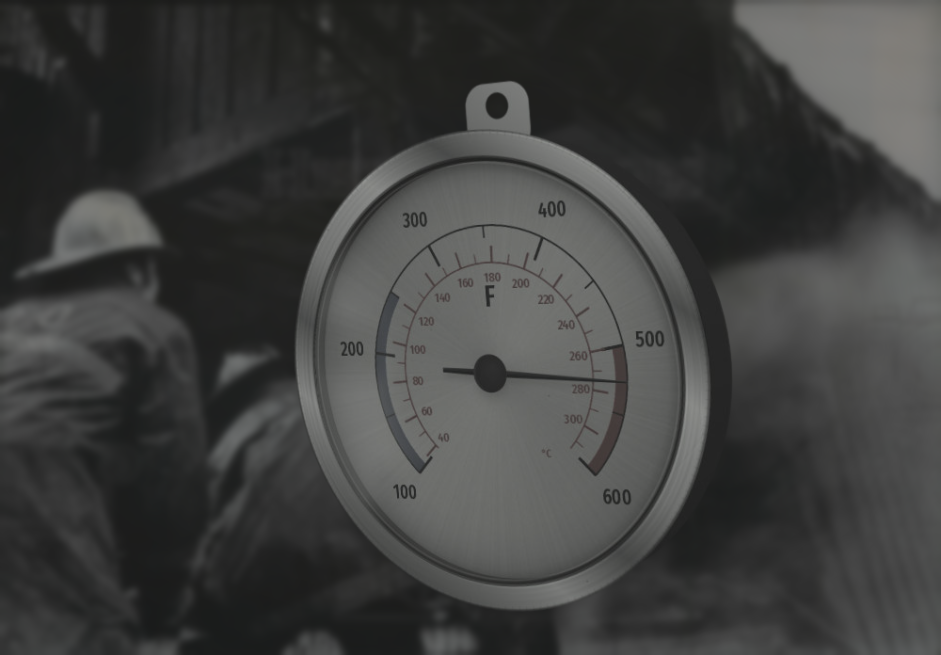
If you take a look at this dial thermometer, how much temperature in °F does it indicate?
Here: 525 °F
